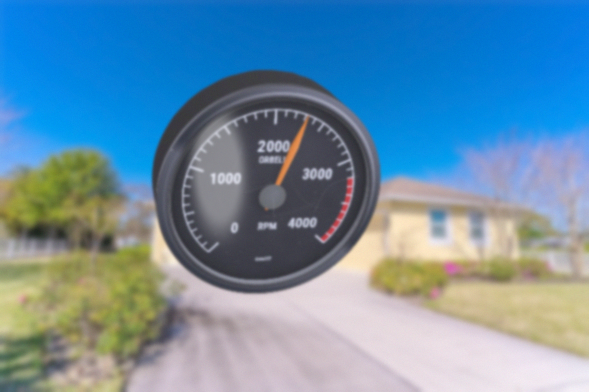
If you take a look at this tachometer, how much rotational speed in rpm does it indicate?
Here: 2300 rpm
